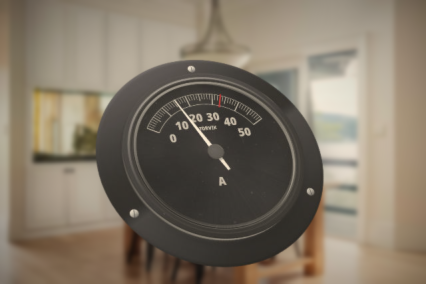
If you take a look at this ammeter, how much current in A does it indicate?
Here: 15 A
